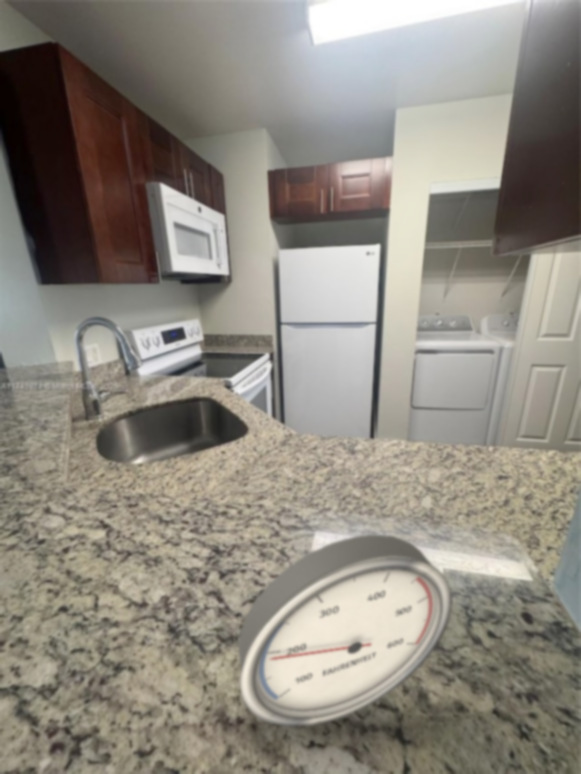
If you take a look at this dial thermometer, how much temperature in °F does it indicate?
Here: 200 °F
